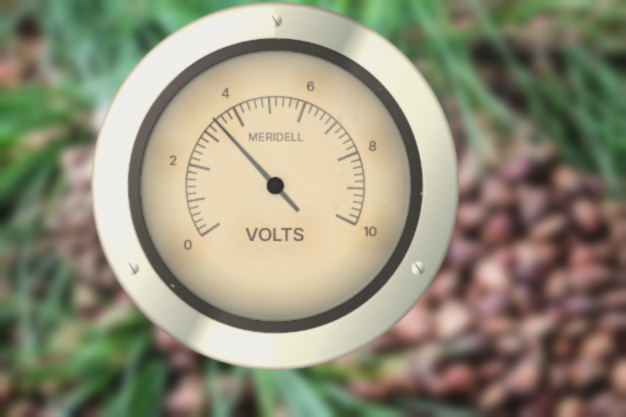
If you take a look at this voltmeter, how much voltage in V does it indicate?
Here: 3.4 V
